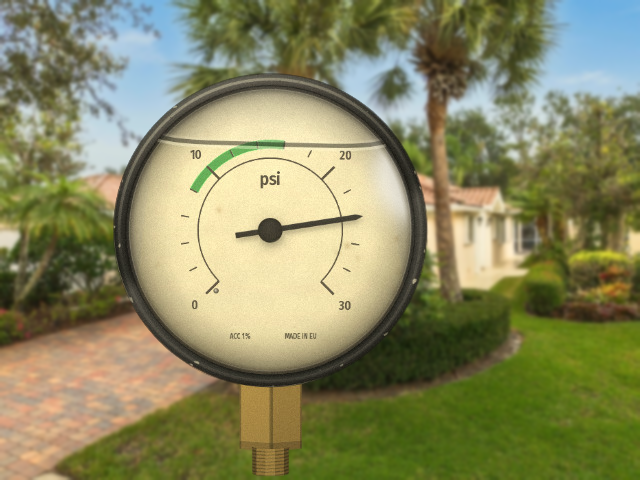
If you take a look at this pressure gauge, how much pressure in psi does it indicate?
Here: 24 psi
